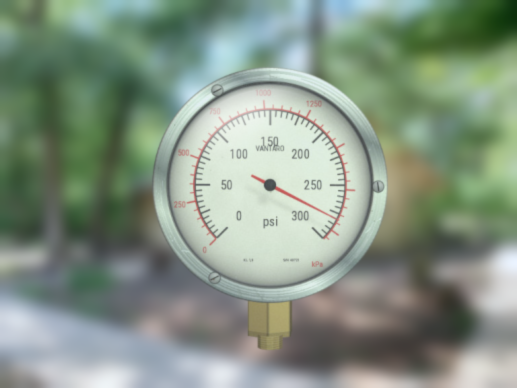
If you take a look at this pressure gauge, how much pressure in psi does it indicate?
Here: 280 psi
